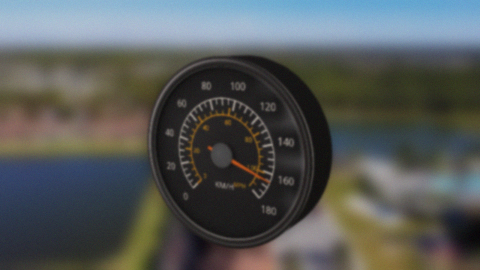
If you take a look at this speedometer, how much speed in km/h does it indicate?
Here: 165 km/h
